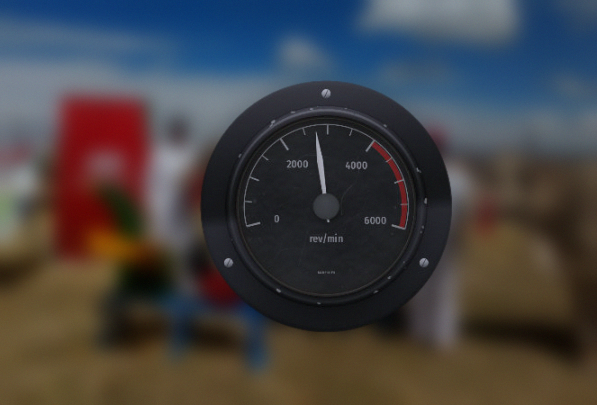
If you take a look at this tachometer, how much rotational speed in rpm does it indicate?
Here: 2750 rpm
